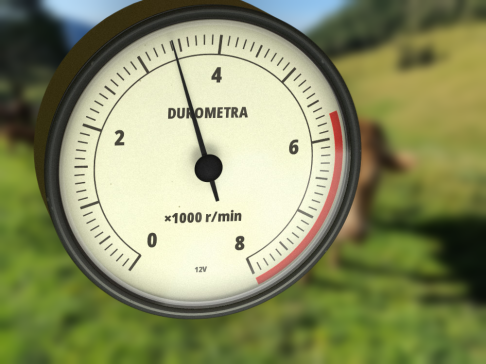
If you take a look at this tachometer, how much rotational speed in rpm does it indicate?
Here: 3400 rpm
